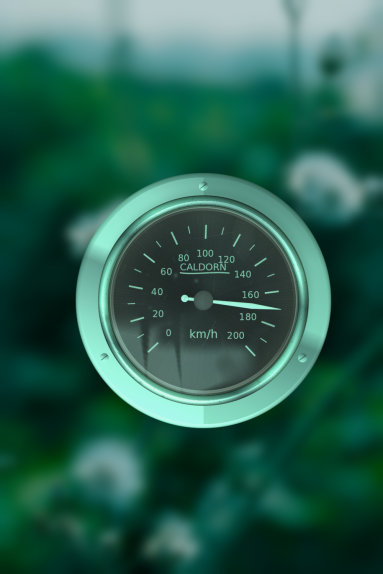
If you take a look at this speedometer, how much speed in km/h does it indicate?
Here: 170 km/h
